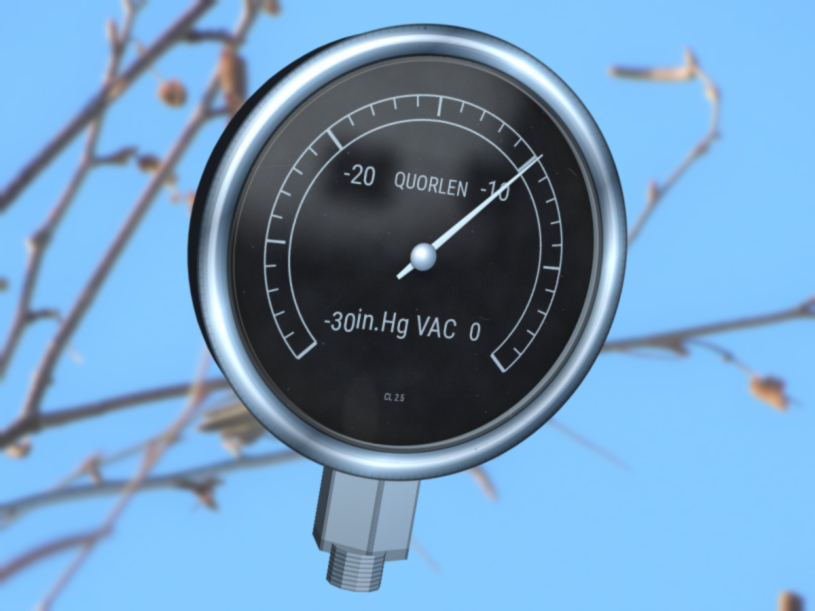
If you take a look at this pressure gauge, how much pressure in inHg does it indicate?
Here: -10 inHg
